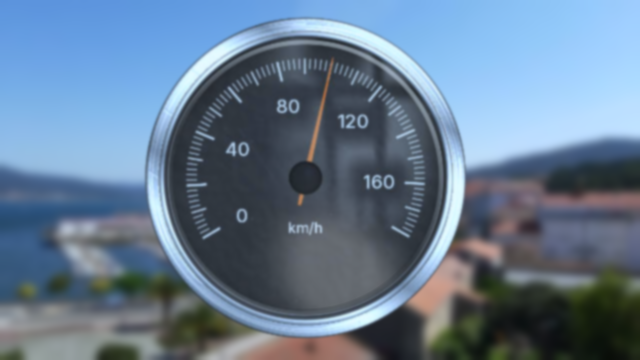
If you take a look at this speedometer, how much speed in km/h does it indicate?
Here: 100 km/h
